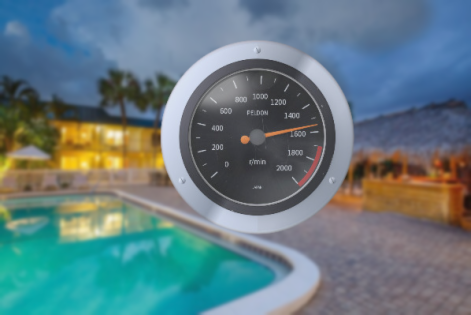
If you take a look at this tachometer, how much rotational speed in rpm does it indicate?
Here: 1550 rpm
